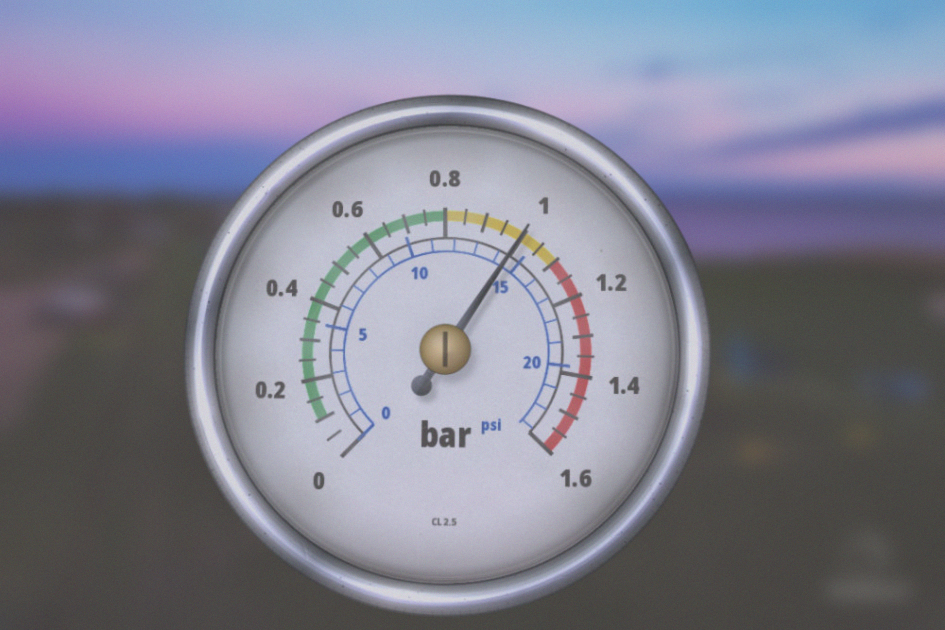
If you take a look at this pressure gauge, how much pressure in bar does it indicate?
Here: 1 bar
